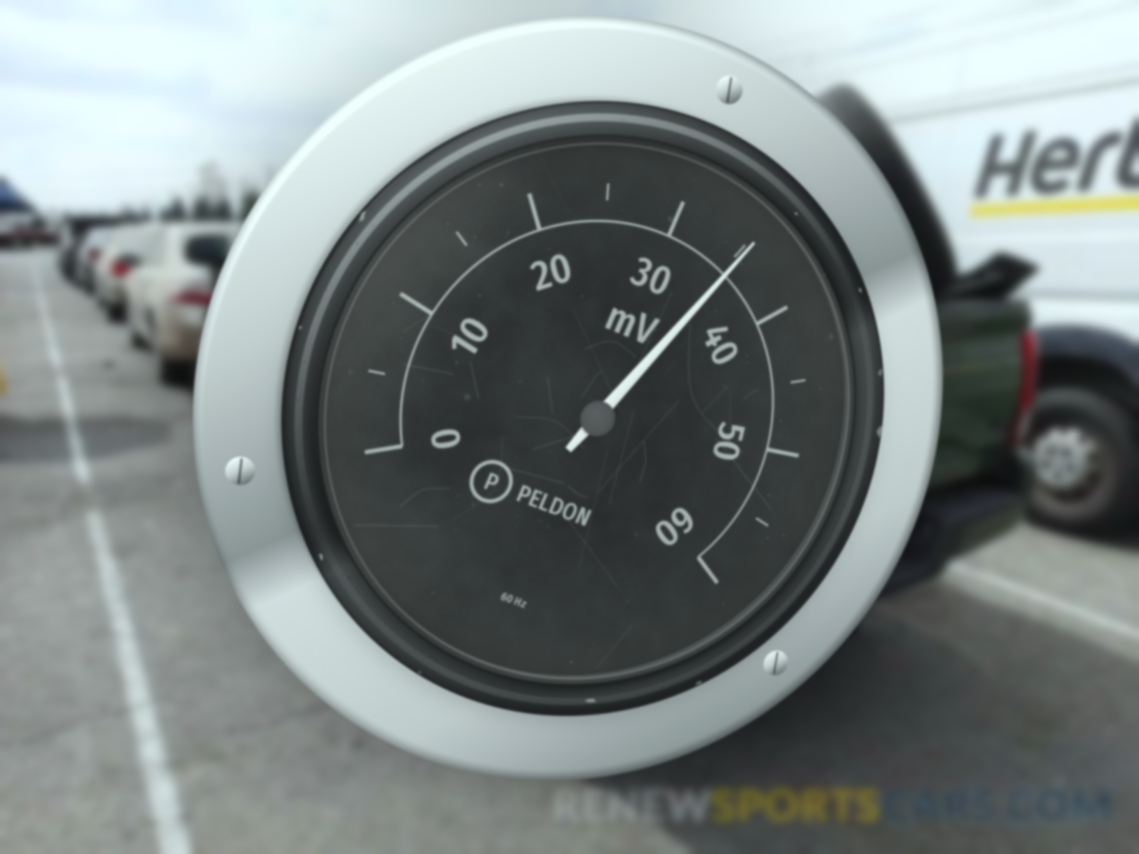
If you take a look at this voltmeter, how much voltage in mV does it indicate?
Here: 35 mV
